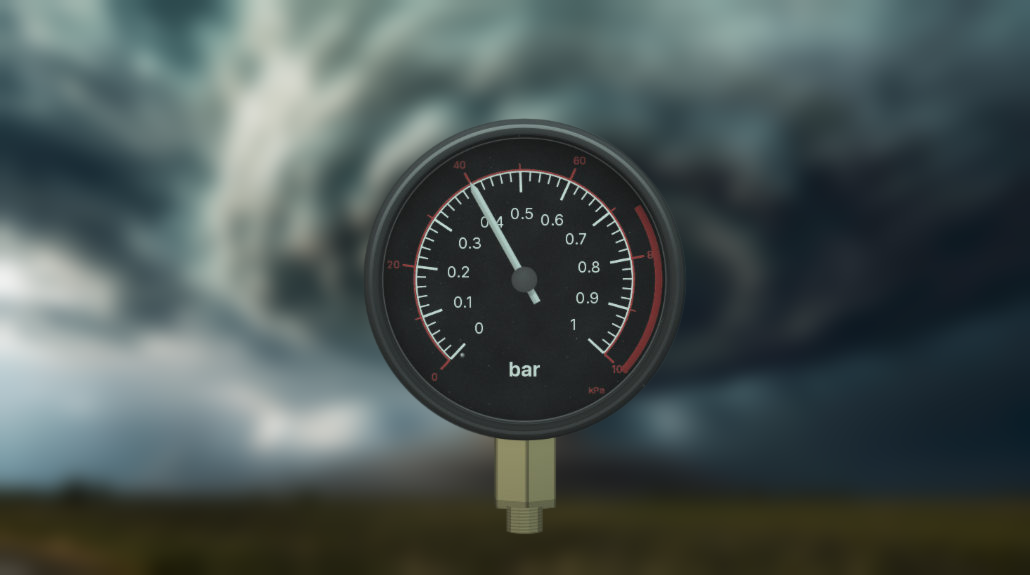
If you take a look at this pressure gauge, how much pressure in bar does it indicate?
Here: 0.4 bar
